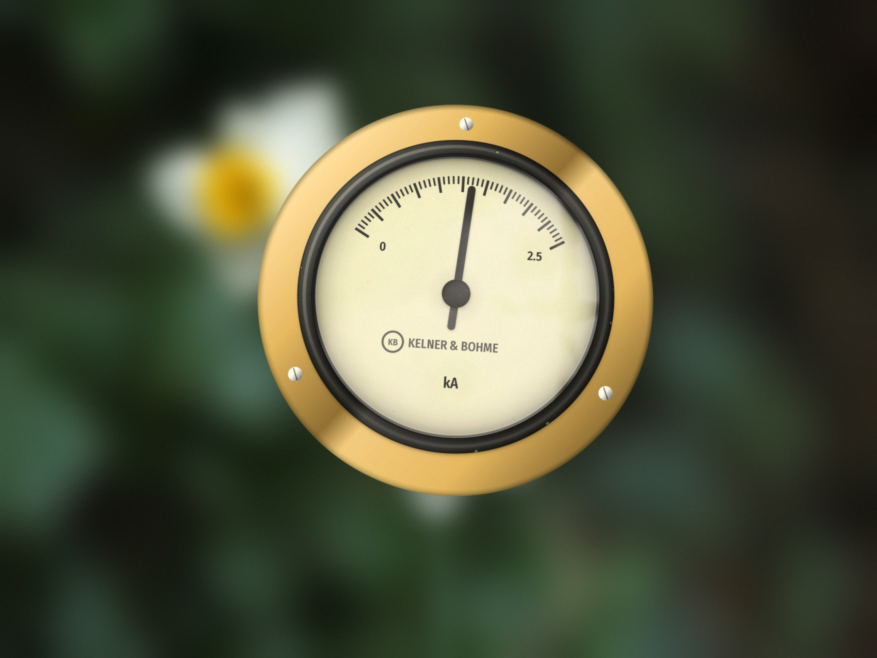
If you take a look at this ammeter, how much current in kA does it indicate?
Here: 1.35 kA
